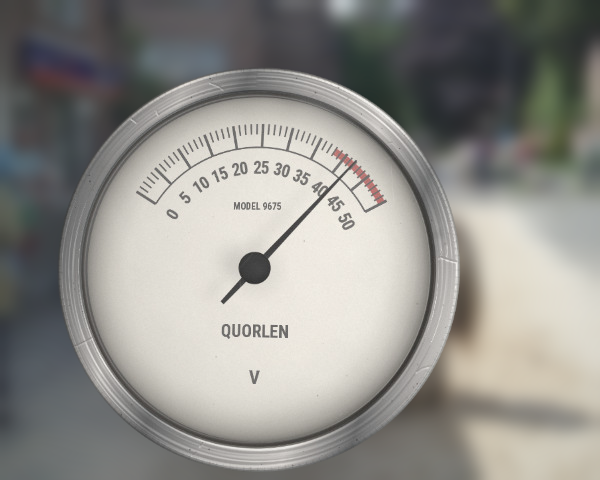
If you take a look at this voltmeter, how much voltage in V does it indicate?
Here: 42 V
